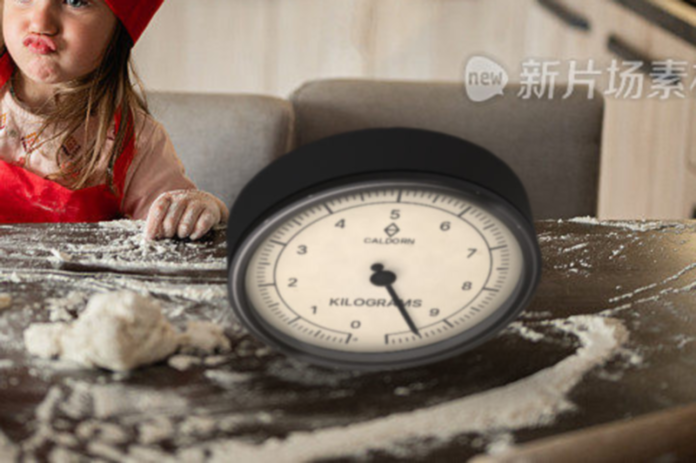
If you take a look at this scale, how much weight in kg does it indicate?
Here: 9.5 kg
